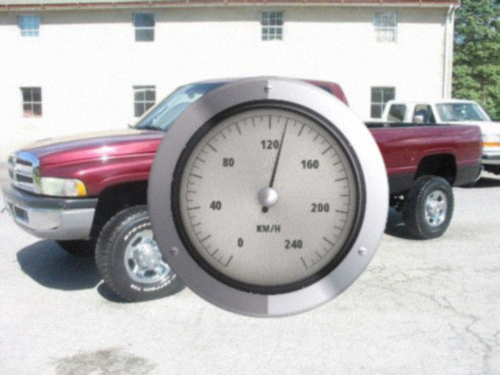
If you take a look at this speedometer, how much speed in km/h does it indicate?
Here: 130 km/h
